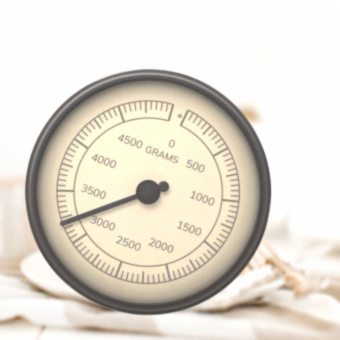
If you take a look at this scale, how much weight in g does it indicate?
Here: 3200 g
